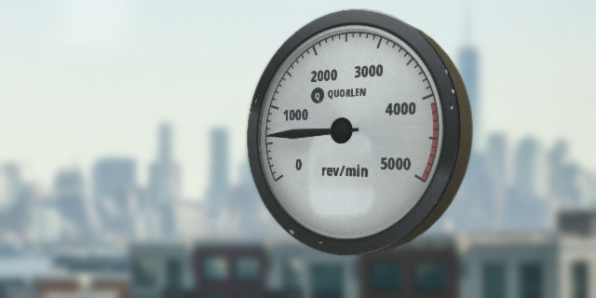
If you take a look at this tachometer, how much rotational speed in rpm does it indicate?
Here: 600 rpm
